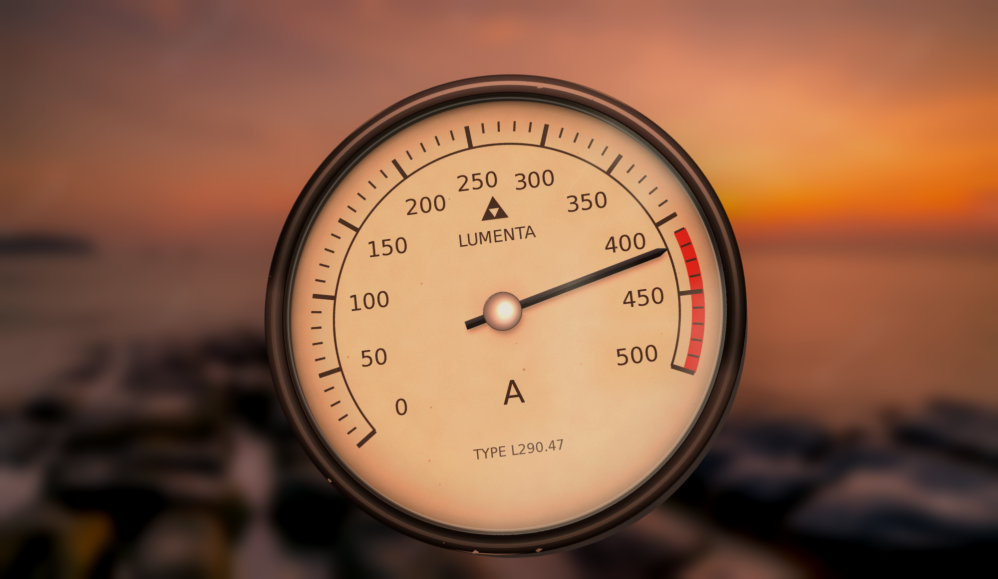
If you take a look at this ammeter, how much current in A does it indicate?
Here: 420 A
